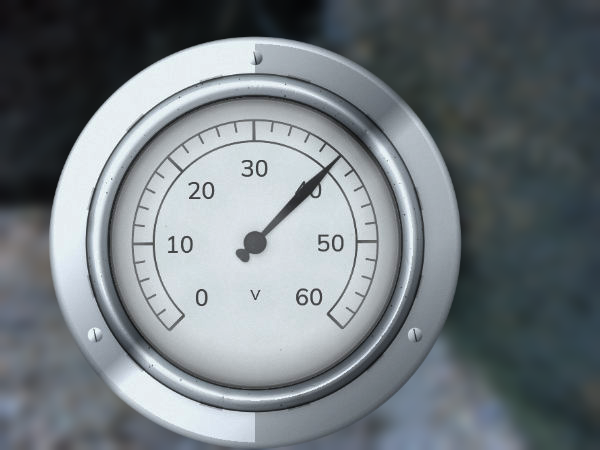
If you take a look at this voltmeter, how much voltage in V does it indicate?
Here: 40 V
